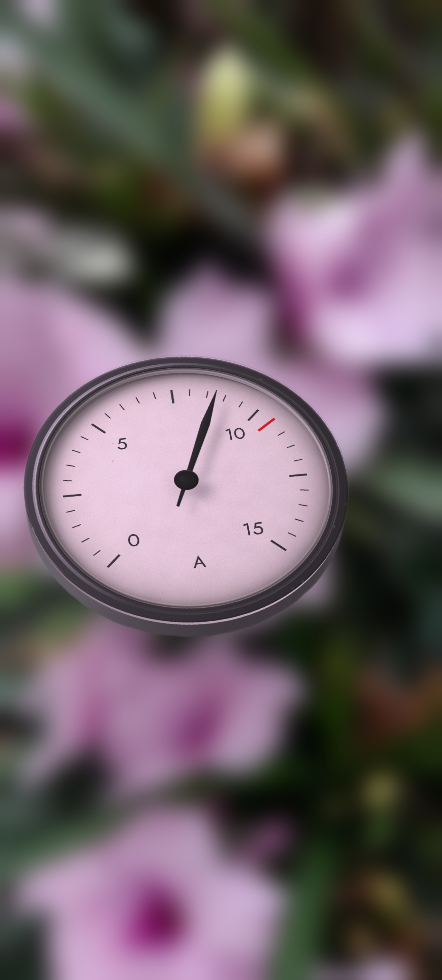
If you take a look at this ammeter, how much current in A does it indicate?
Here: 8.75 A
